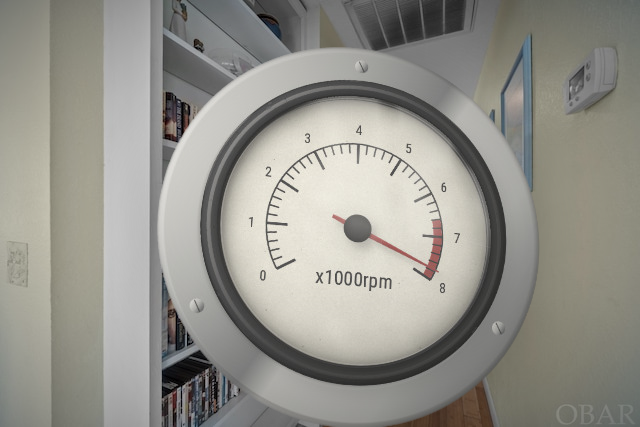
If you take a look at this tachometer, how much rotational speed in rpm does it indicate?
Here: 7800 rpm
